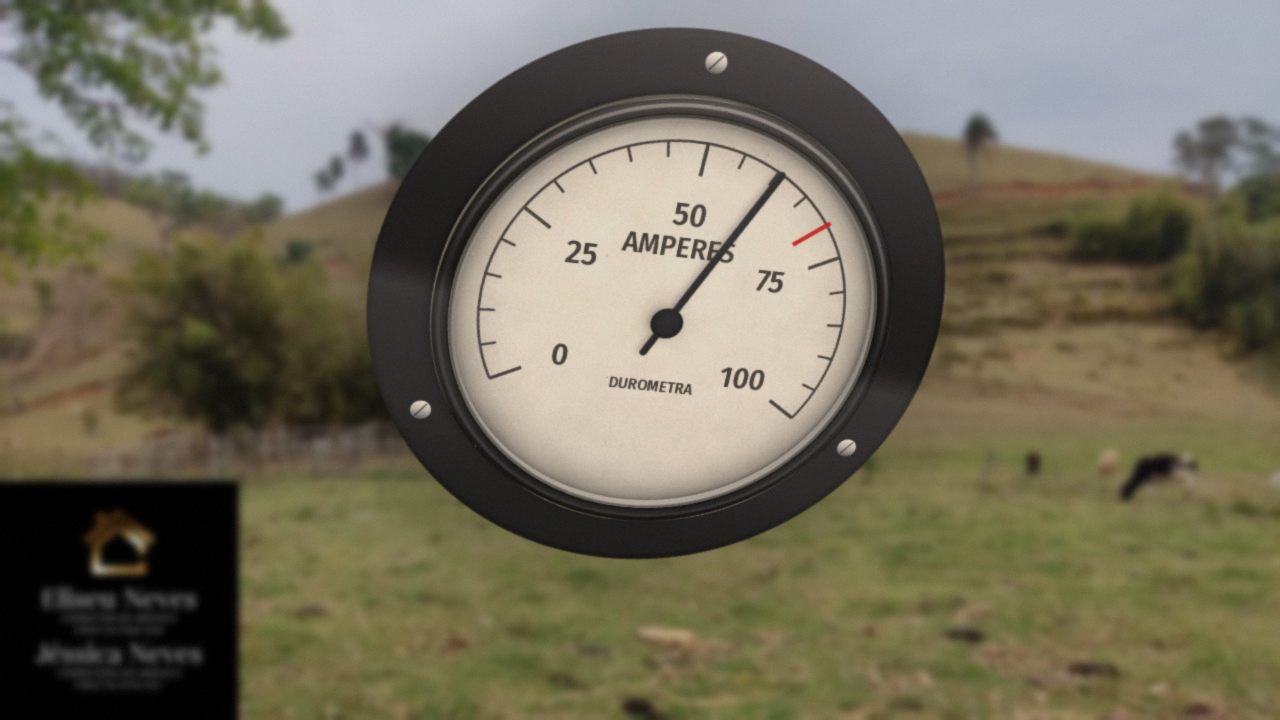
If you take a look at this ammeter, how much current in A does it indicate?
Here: 60 A
